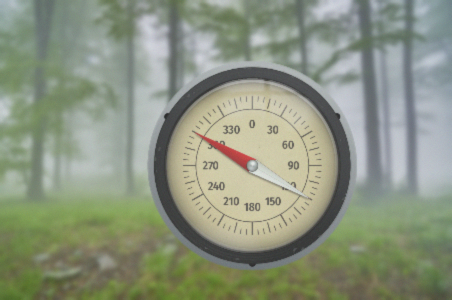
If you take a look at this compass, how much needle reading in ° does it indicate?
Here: 300 °
